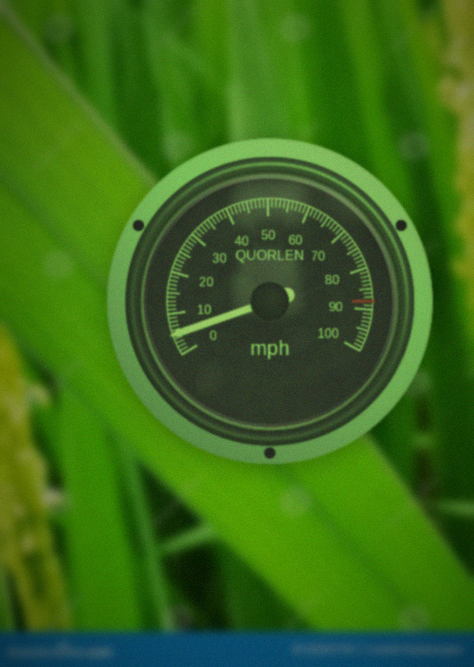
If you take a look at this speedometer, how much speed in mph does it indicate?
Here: 5 mph
